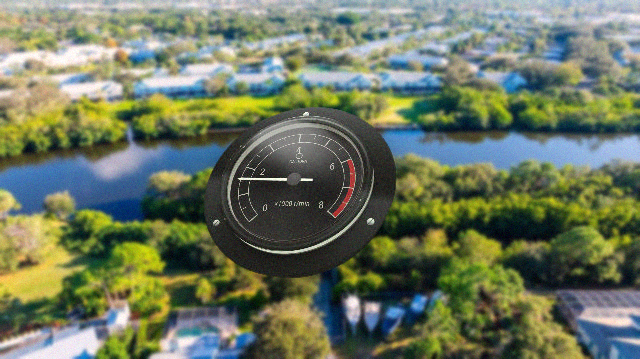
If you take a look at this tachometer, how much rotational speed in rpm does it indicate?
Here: 1500 rpm
